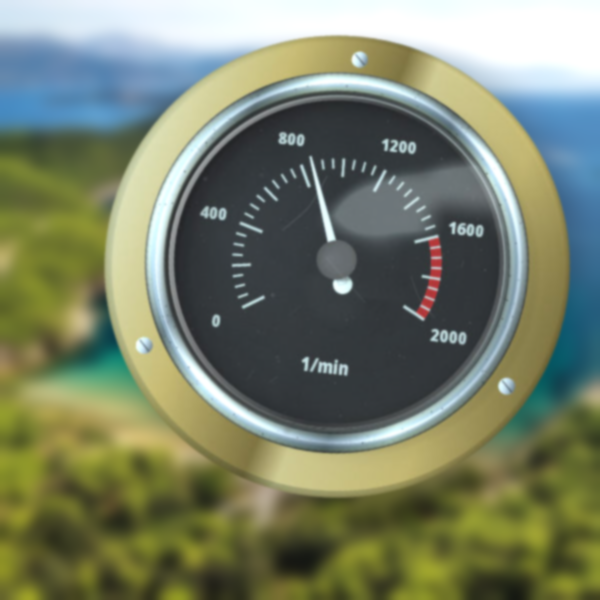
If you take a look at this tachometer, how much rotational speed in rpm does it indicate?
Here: 850 rpm
